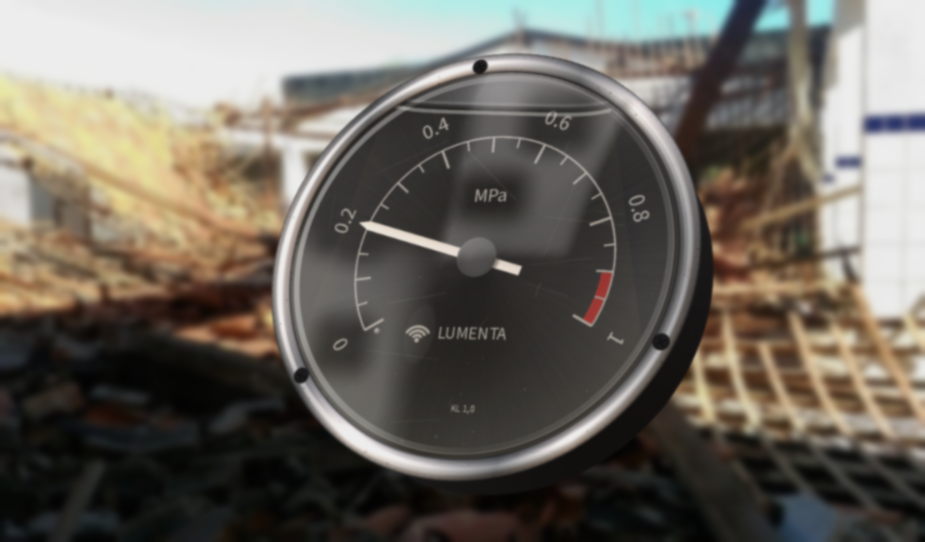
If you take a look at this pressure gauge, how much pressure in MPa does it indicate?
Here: 0.2 MPa
